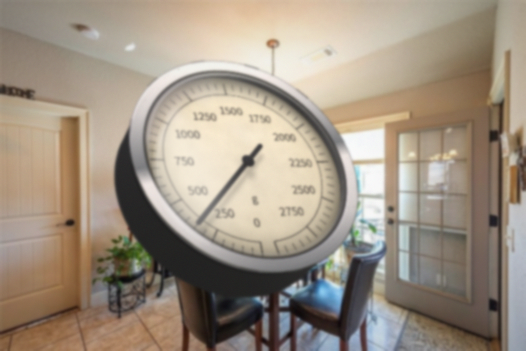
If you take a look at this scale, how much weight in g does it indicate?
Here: 350 g
